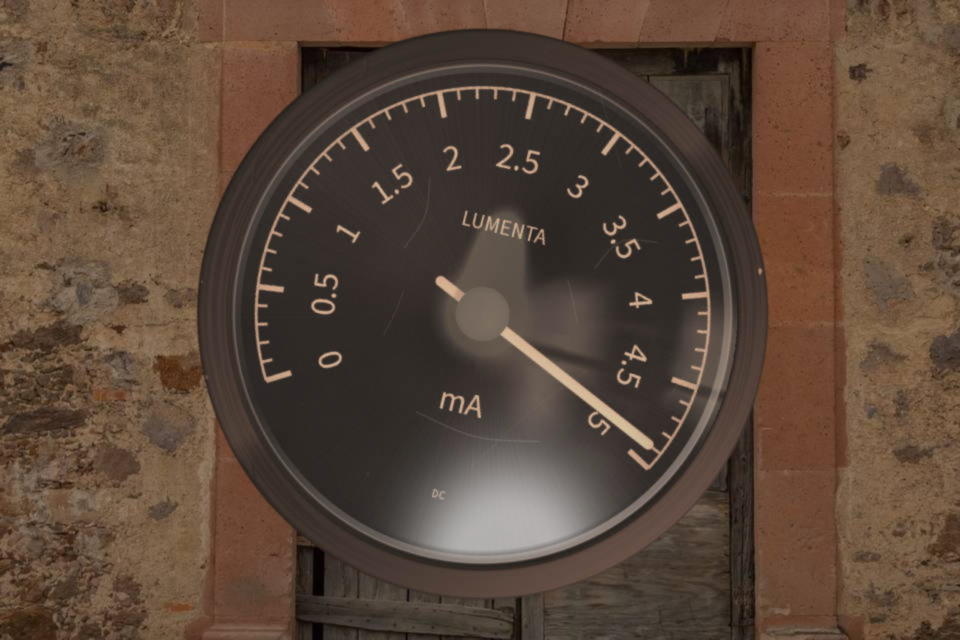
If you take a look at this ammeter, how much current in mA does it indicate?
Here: 4.9 mA
